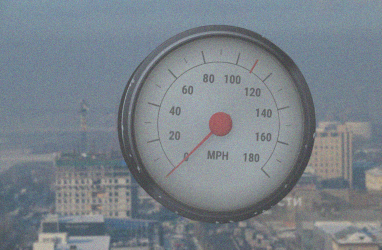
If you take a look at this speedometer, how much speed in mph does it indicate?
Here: 0 mph
